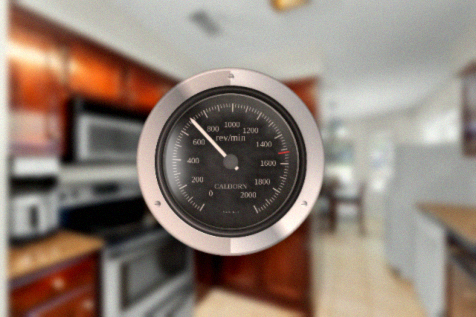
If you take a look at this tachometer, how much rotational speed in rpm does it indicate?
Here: 700 rpm
